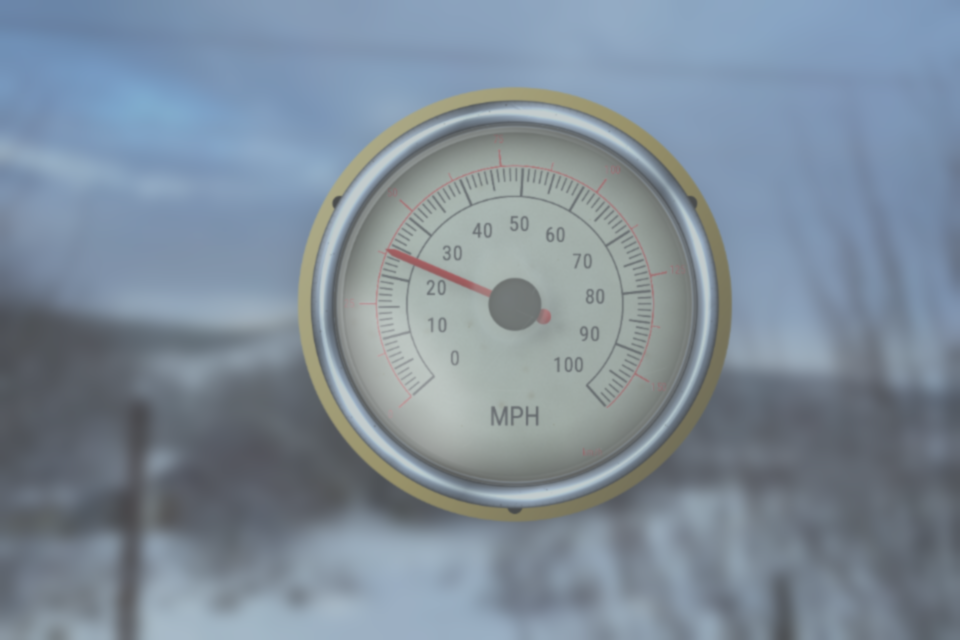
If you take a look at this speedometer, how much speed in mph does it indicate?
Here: 24 mph
